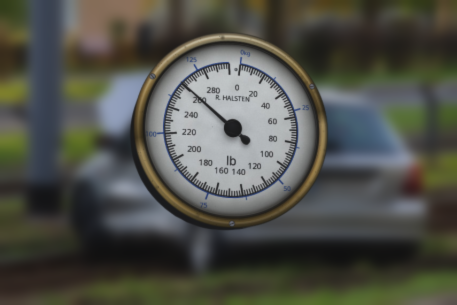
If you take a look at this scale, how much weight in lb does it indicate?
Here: 260 lb
